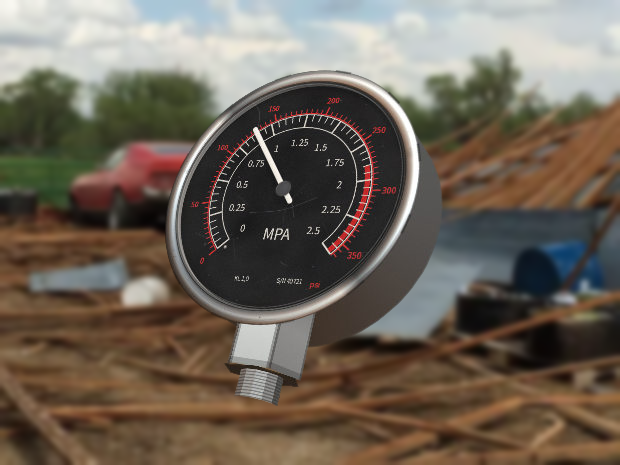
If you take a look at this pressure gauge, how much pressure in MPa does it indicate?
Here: 0.9 MPa
